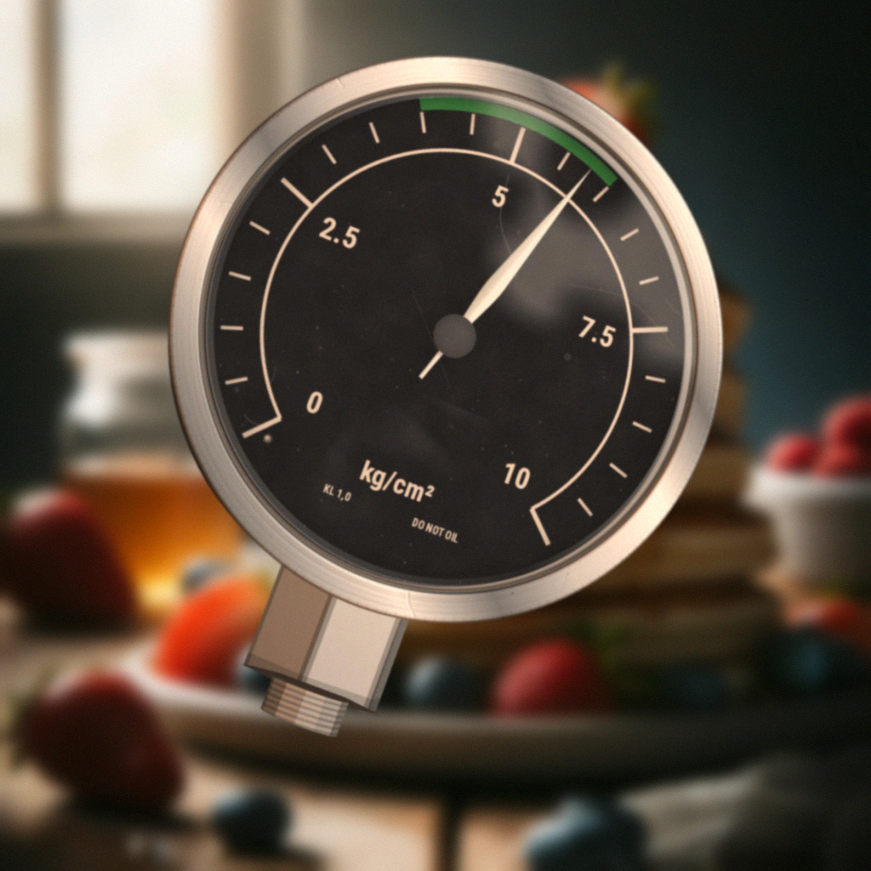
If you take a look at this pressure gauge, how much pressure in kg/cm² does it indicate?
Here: 5.75 kg/cm²
